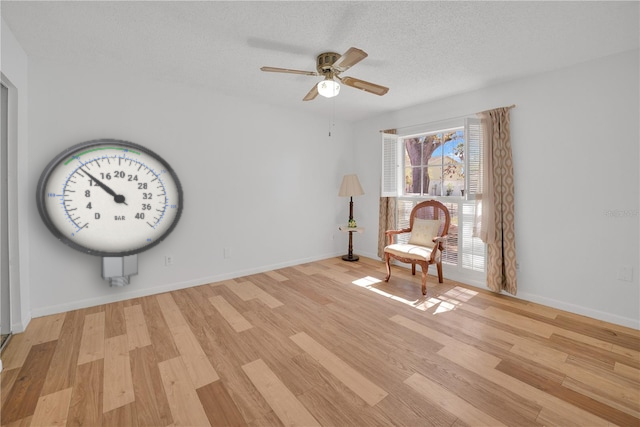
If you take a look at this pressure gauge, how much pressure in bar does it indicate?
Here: 13 bar
